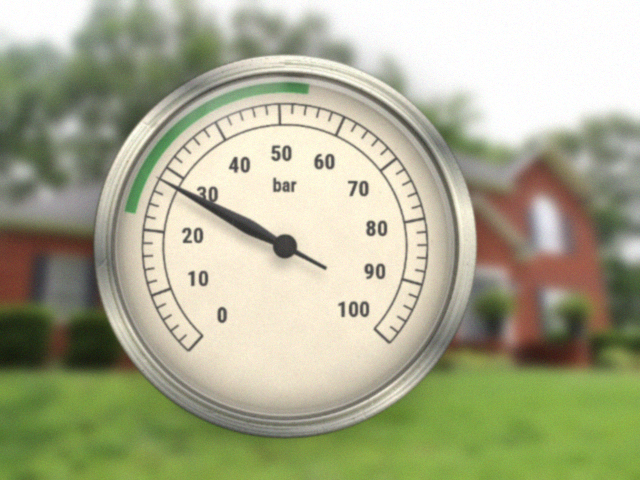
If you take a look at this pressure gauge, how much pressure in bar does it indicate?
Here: 28 bar
